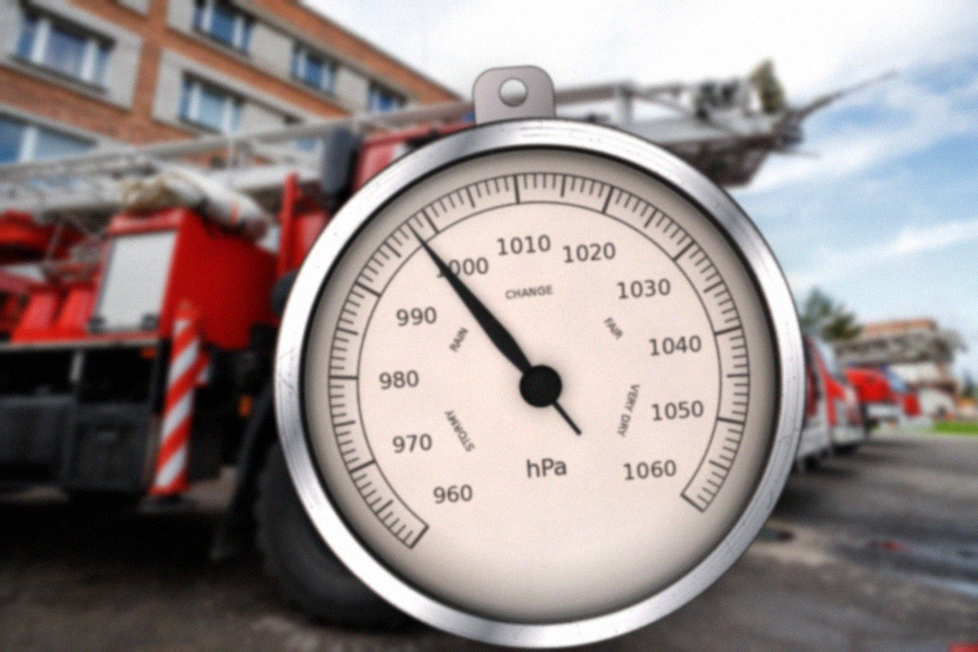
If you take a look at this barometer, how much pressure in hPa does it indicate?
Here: 998 hPa
